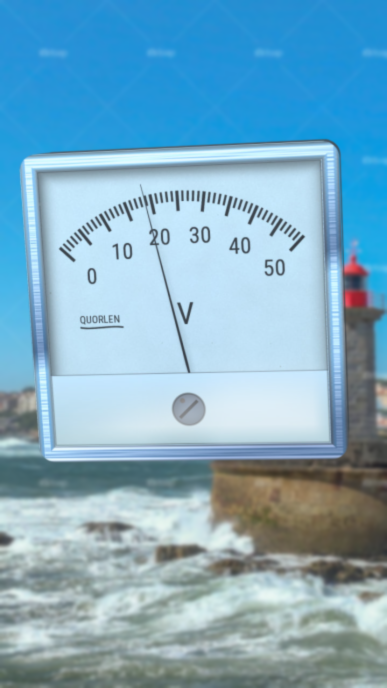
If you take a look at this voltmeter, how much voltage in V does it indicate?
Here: 19 V
